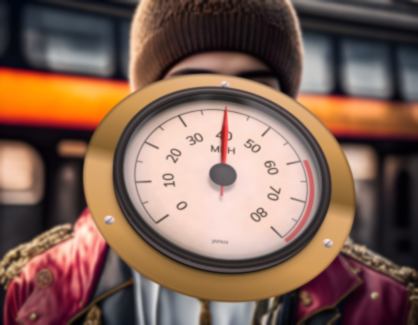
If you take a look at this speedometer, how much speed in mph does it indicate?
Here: 40 mph
